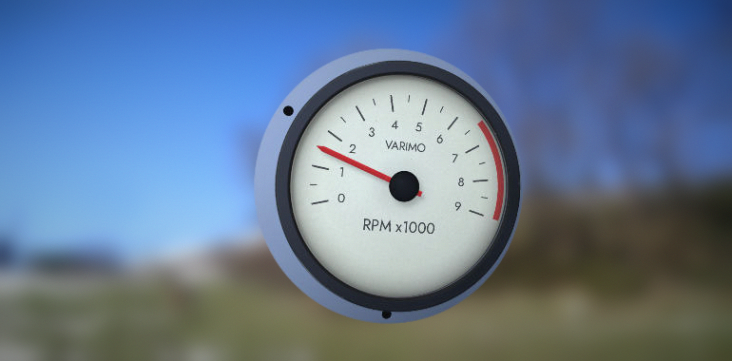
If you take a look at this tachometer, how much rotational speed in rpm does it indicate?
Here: 1500 rpm
